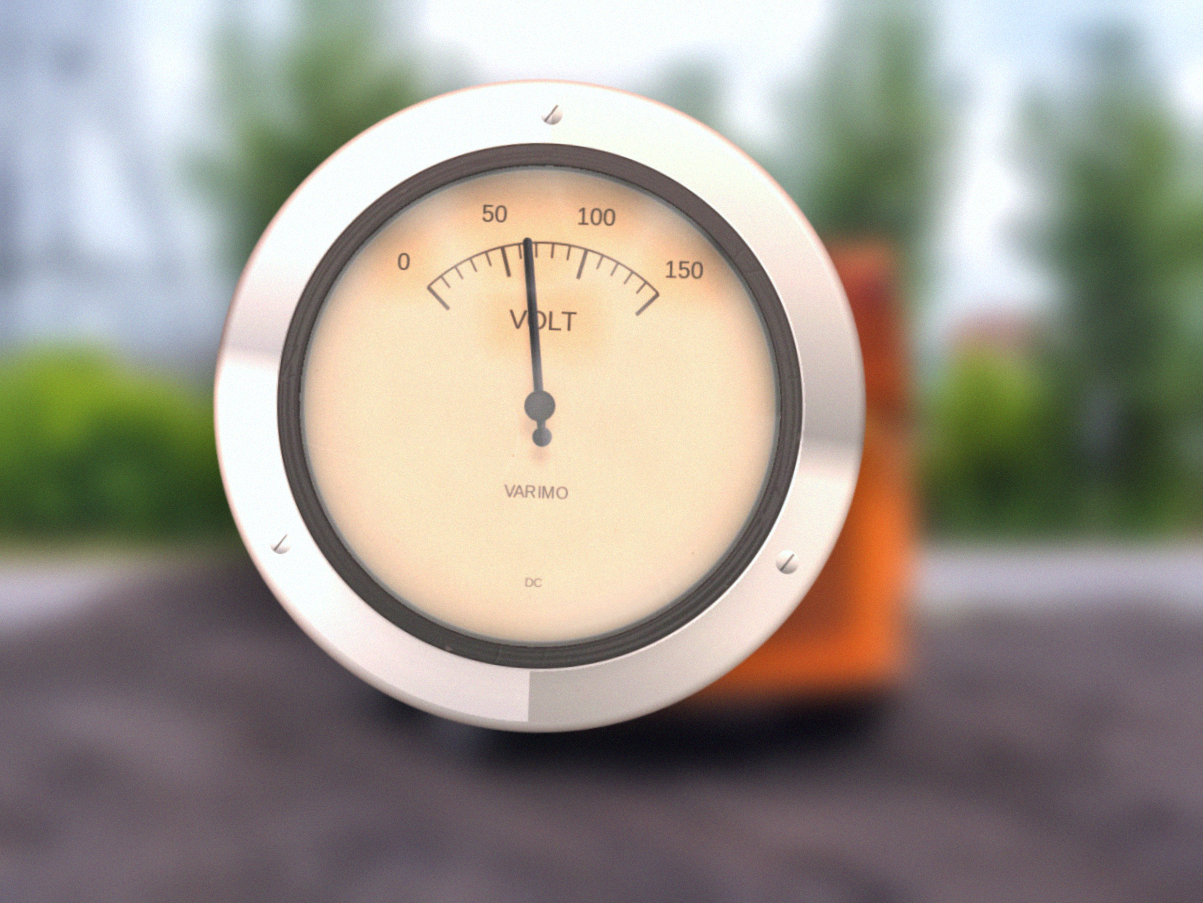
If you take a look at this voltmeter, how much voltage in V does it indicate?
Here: 65 V
